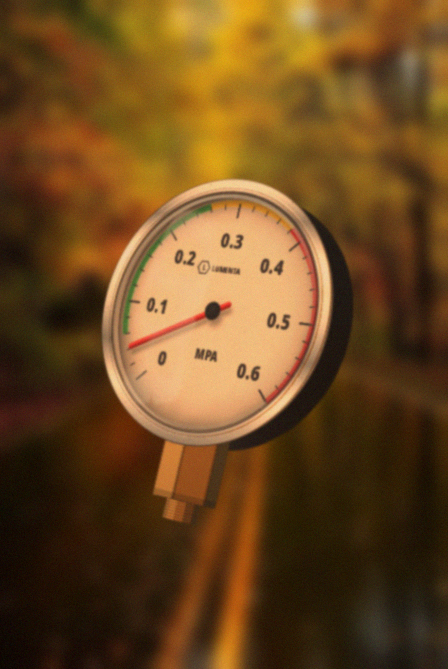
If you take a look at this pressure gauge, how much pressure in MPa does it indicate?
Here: 0.04 MPa
